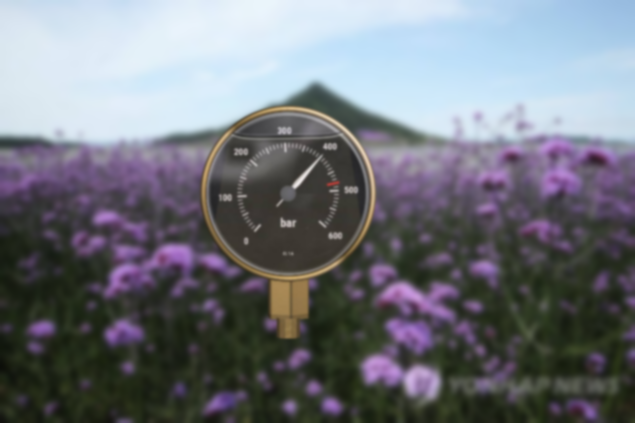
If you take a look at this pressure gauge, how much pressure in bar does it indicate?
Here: 400 bar
